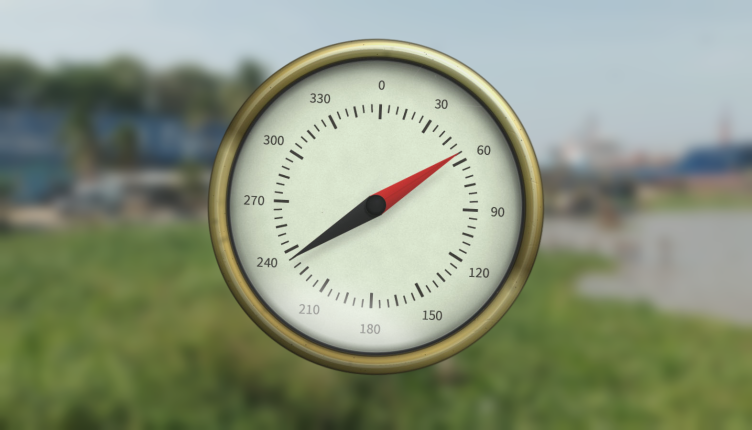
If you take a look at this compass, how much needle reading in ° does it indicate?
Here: 55 °
